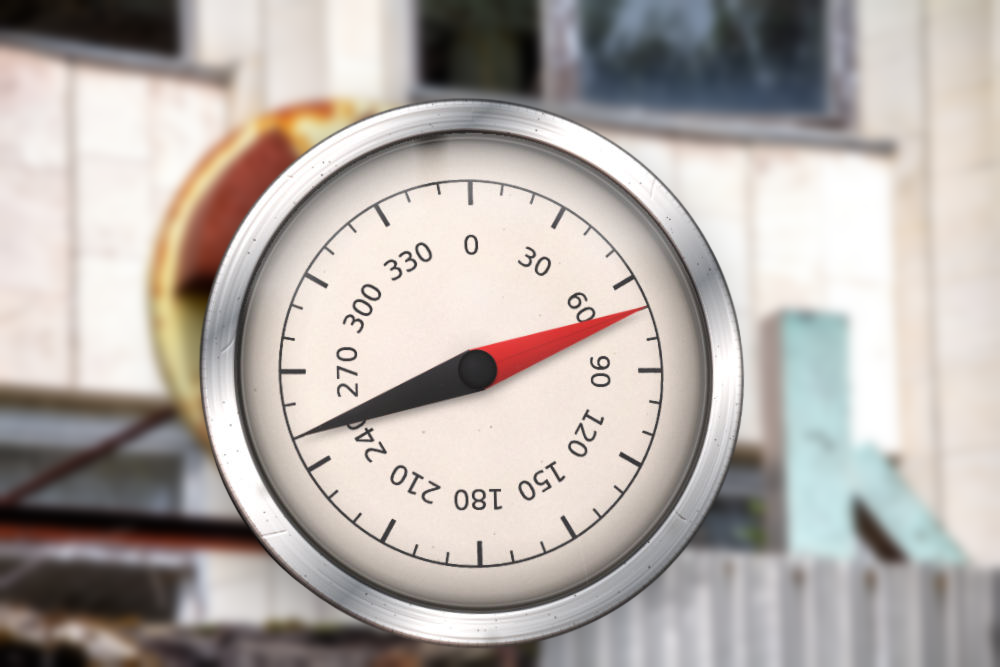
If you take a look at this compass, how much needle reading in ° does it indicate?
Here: 70 °
